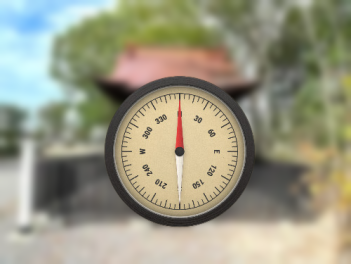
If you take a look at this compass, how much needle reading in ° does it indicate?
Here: 0 °
